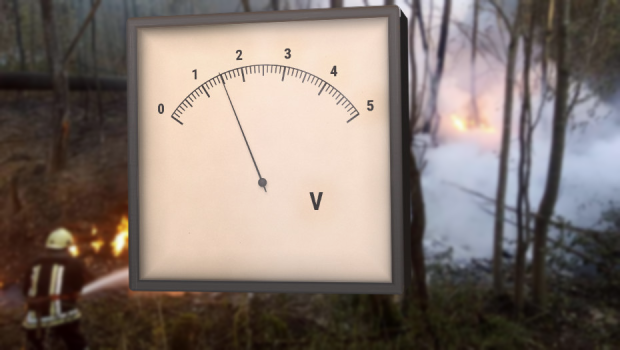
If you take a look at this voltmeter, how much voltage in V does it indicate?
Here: 1.5 V
